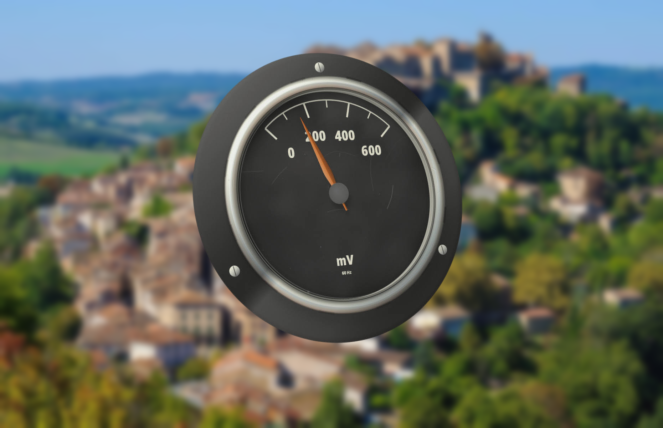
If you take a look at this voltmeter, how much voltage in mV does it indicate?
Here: 150 mV
